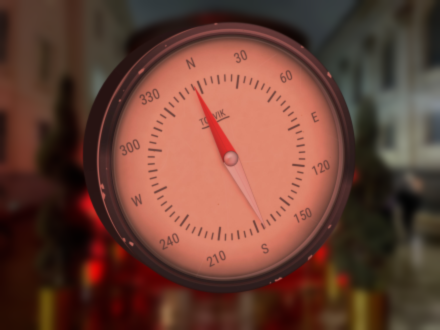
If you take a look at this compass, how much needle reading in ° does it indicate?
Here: 355 °
